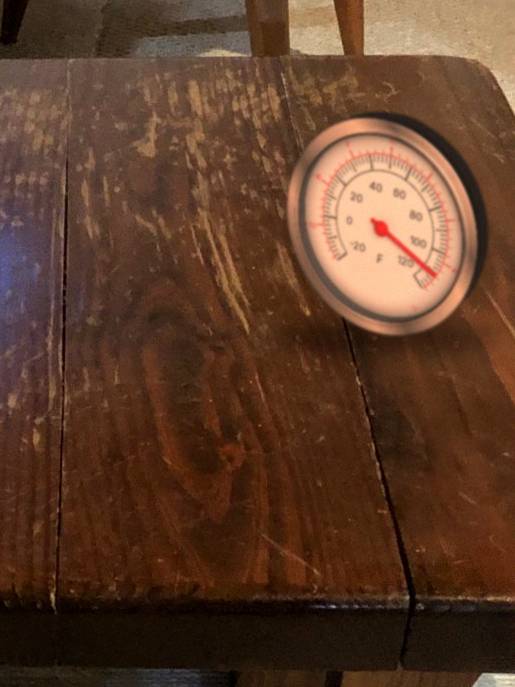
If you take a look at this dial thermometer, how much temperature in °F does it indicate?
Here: 110 °F
